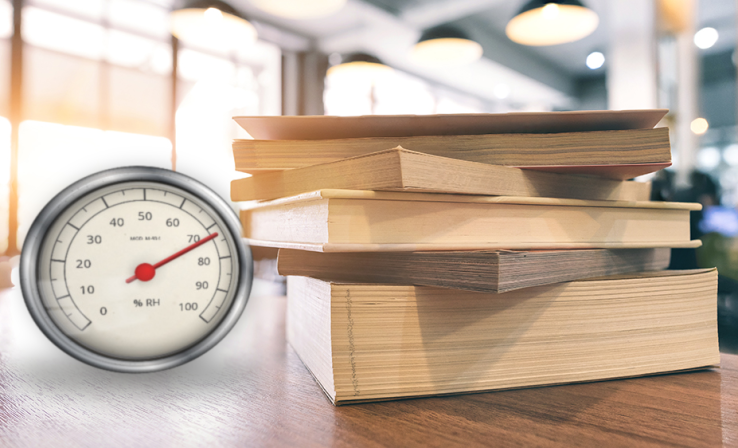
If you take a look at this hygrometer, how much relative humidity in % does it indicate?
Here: 72.5 %
